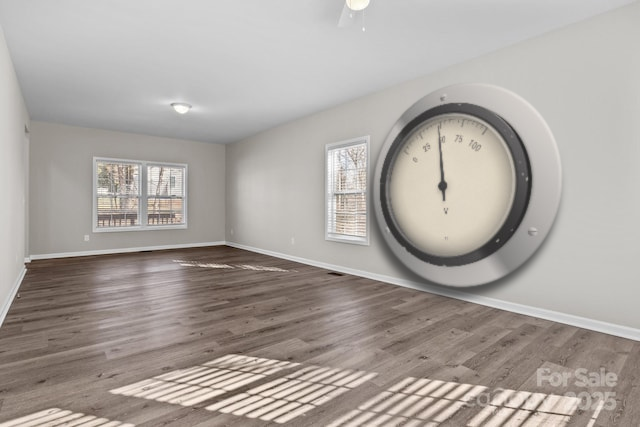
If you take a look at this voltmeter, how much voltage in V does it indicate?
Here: 50 V
